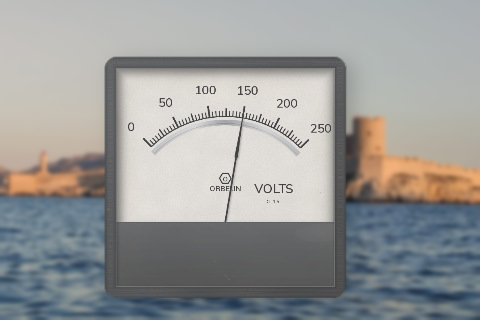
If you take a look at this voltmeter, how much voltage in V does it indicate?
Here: 150 V
